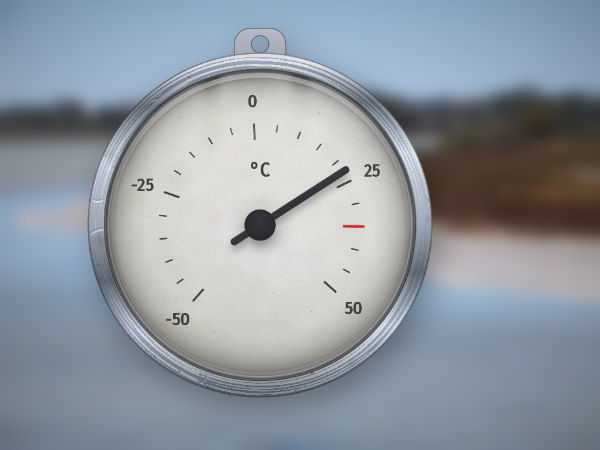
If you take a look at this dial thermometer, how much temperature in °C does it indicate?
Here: 22.5 °C
